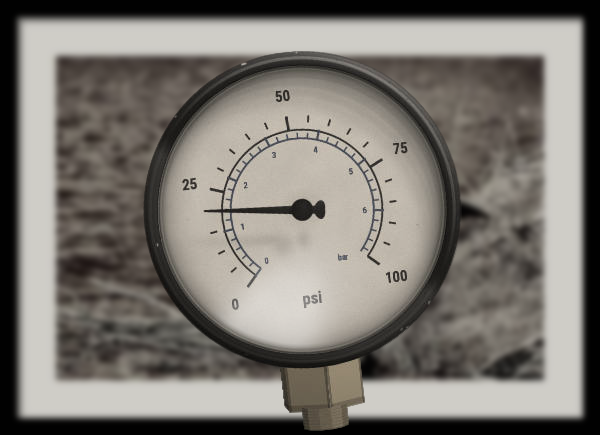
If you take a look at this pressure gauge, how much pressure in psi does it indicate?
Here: 20 psi
